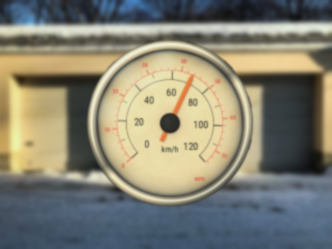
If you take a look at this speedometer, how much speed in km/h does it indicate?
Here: 70 km/h
